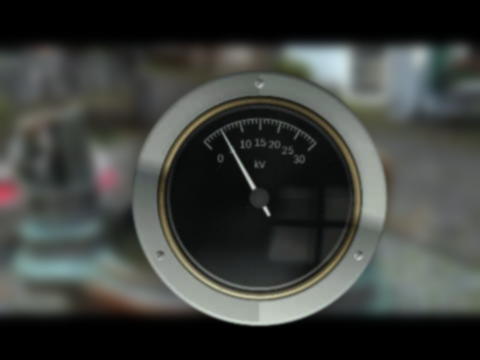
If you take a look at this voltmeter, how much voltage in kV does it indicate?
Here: 5 kV
